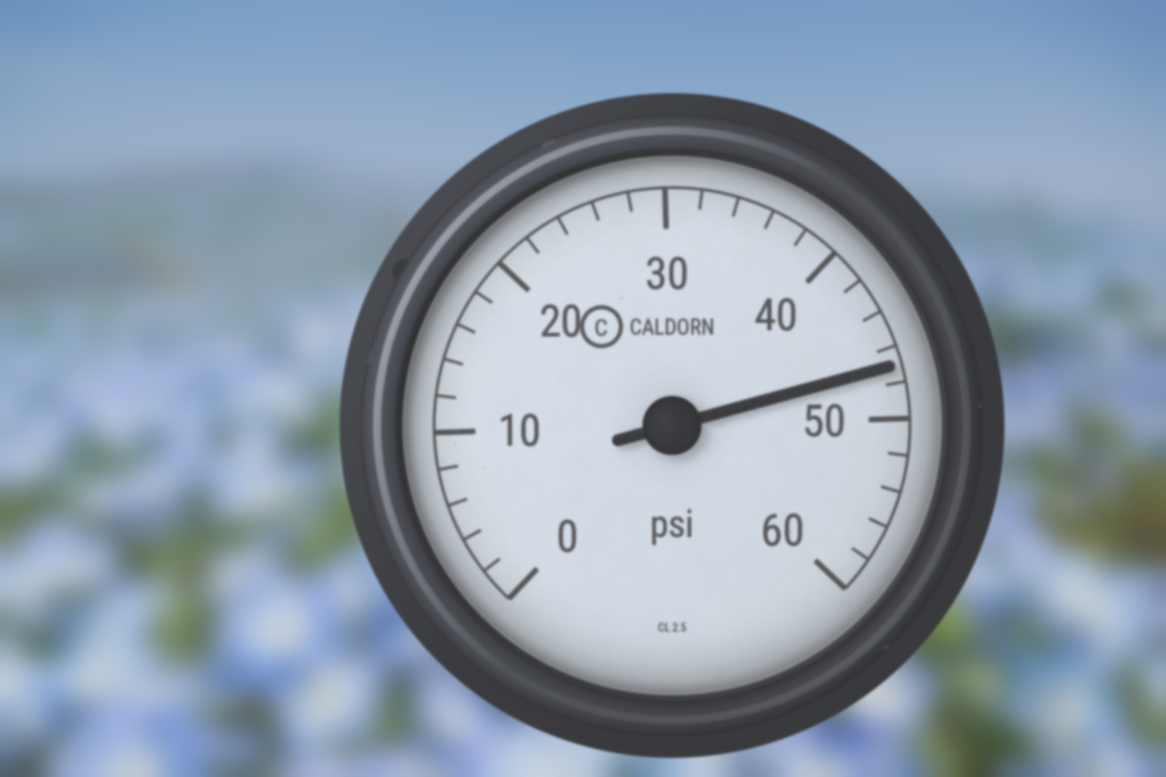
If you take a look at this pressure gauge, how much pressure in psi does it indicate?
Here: 47 psi
